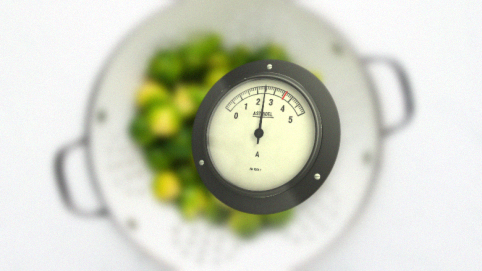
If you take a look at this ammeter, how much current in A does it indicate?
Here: 2.5 A
